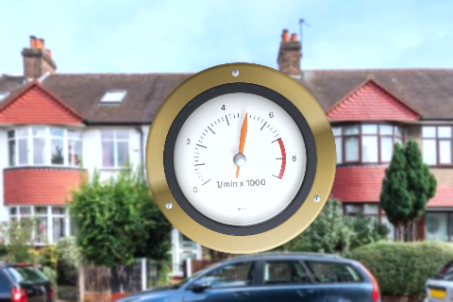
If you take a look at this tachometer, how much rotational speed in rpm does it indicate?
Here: 5000 rpm
